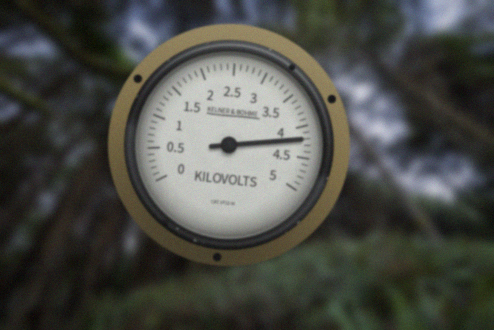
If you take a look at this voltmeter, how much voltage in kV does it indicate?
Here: 4.2 kV
